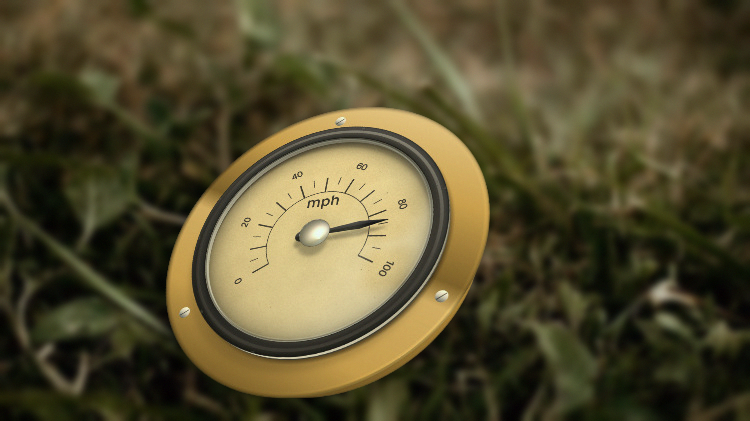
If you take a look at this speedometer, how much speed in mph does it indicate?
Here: 85 mph
